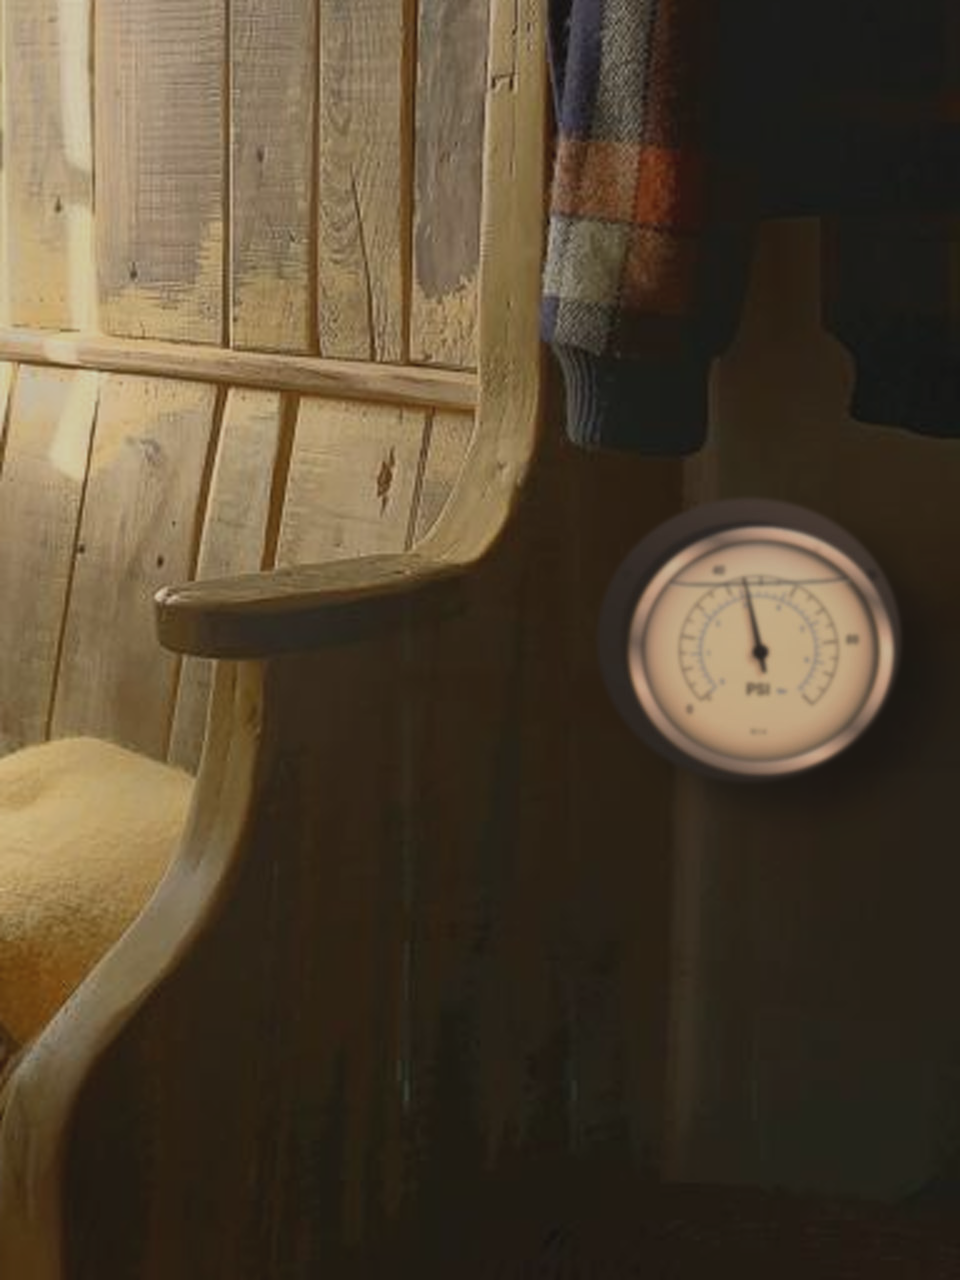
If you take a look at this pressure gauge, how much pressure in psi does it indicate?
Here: 45 psi
